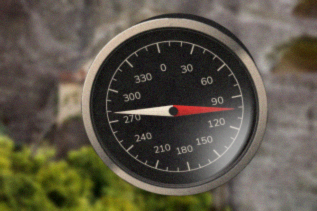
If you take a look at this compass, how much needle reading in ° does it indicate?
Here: 100 °
